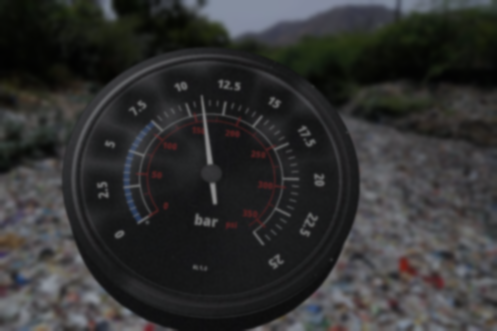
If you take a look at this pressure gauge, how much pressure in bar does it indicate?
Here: 11 bar
